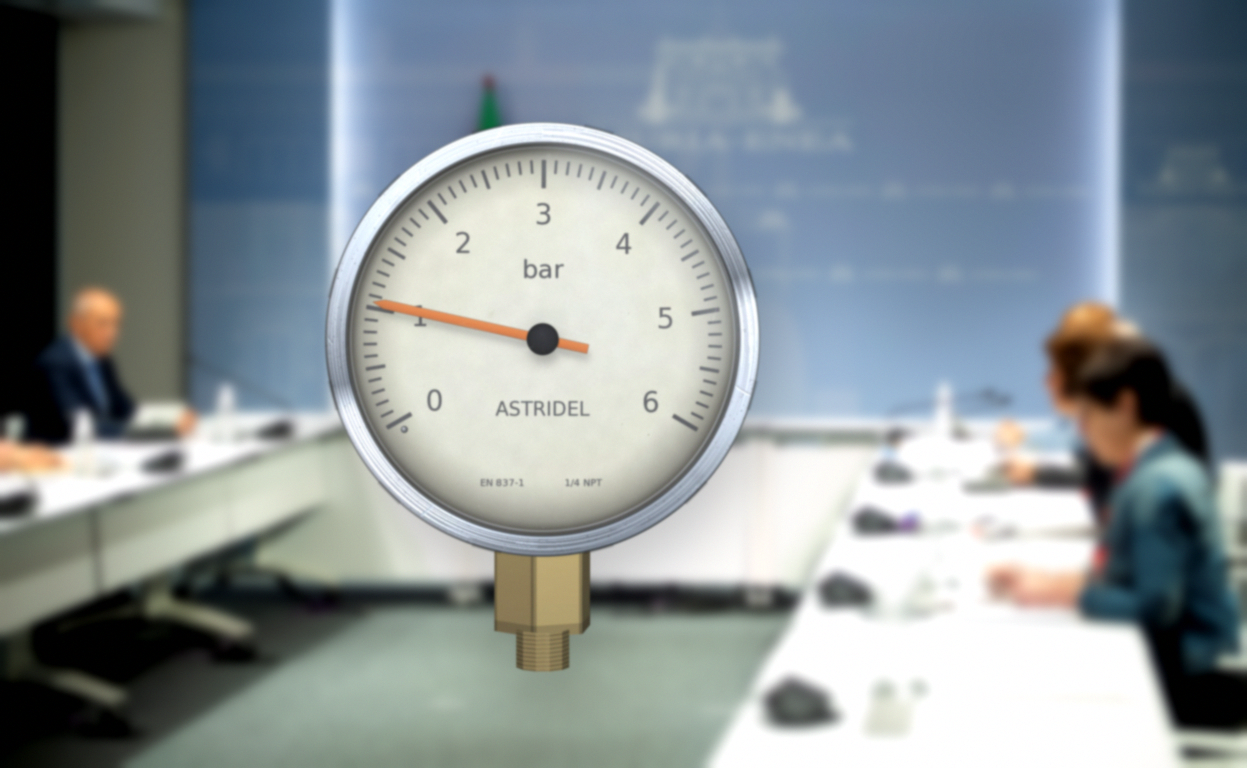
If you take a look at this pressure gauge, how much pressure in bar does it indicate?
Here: 1.05 bar
